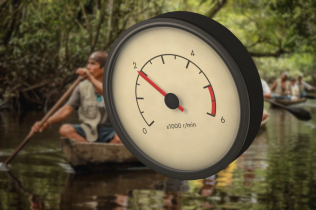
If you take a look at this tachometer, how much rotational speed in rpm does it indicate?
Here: 2000 rpm
